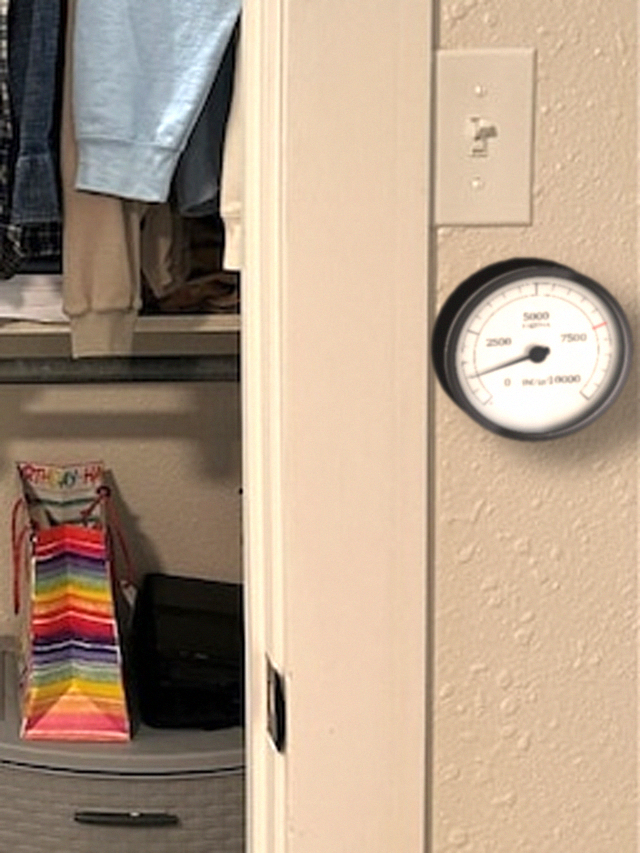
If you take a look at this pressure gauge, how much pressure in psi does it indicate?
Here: 1000 psi
